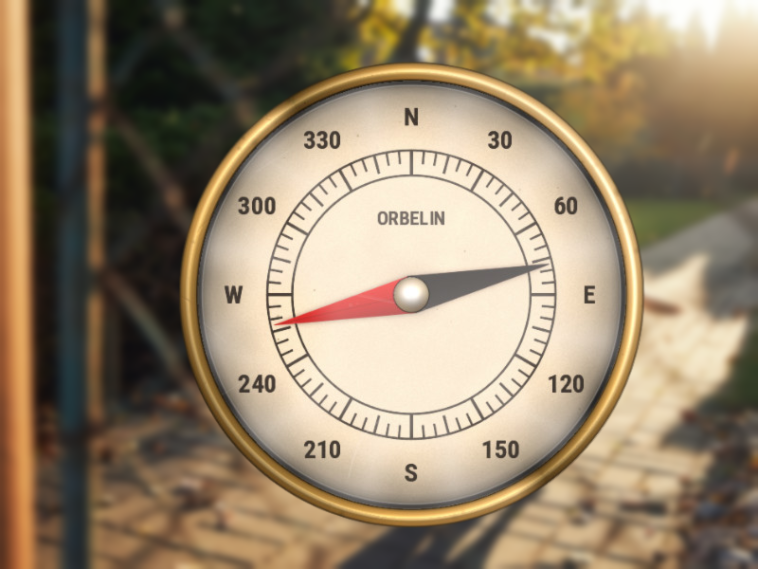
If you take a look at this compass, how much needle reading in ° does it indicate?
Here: 257.5 °
